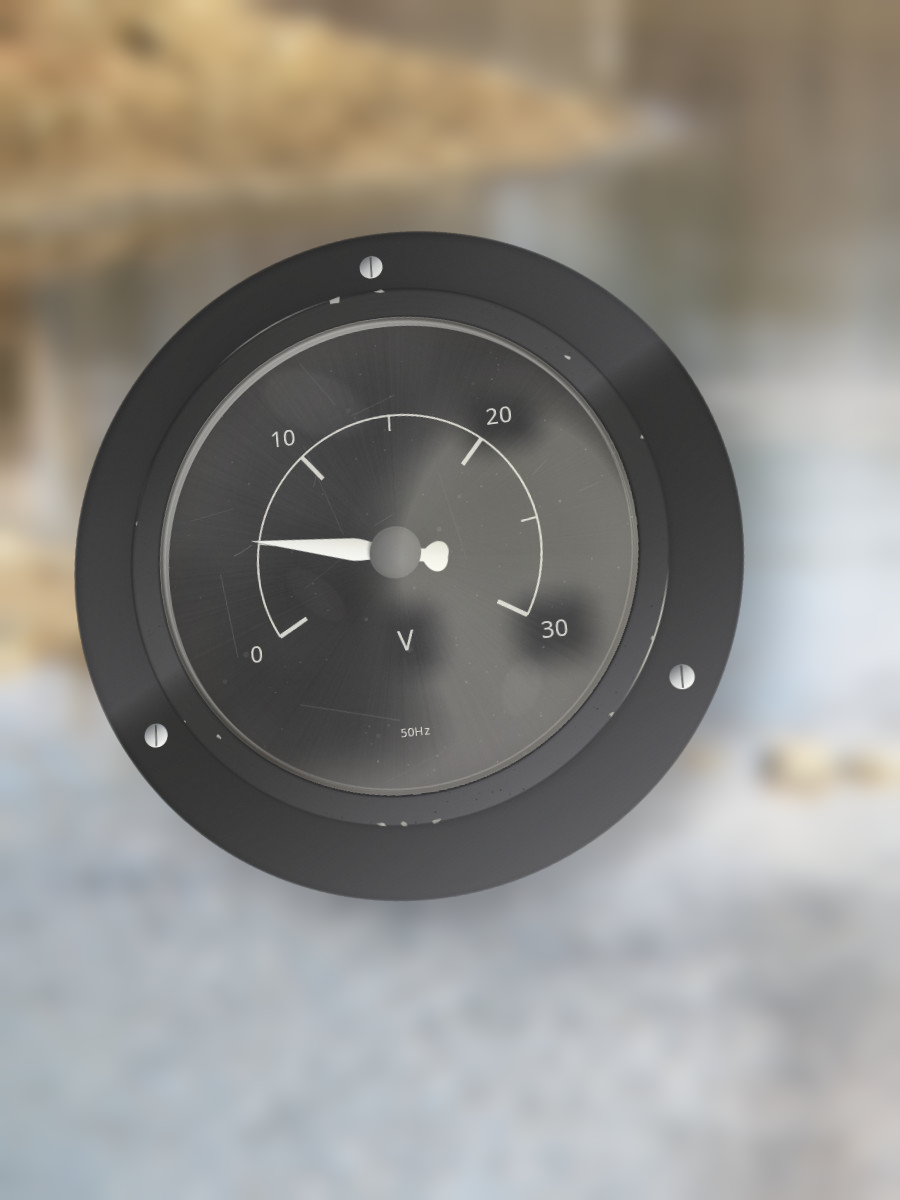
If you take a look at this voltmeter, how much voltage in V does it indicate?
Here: 5 V
